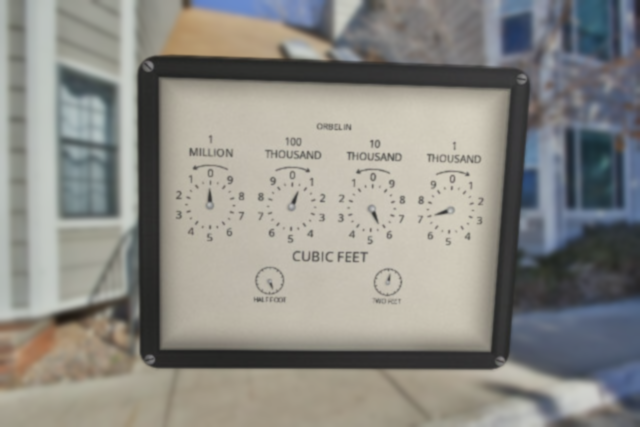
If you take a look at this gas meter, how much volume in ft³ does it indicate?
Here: 5700 ft³
